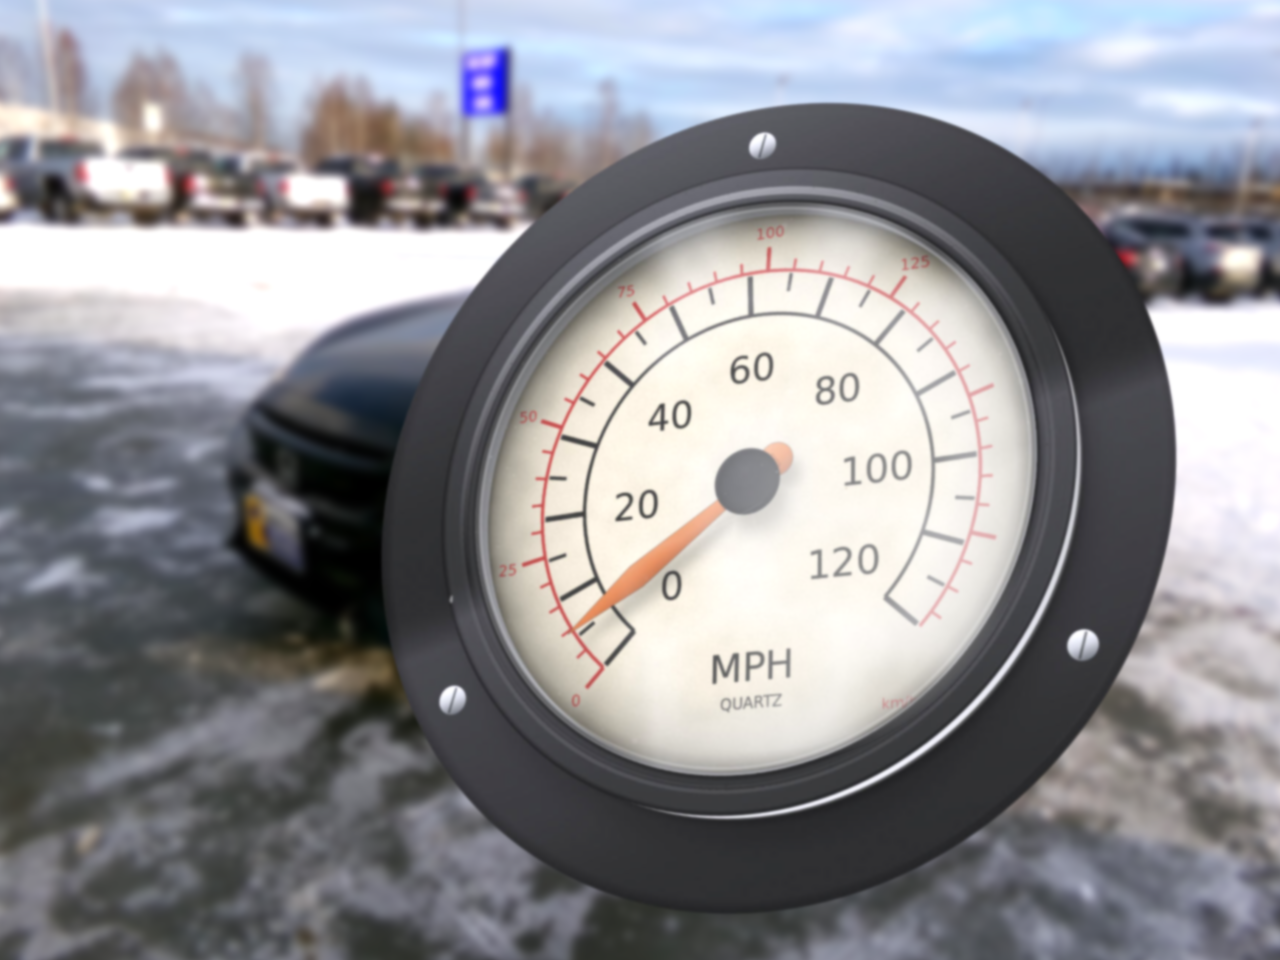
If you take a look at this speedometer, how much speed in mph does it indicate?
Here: 5 mph
